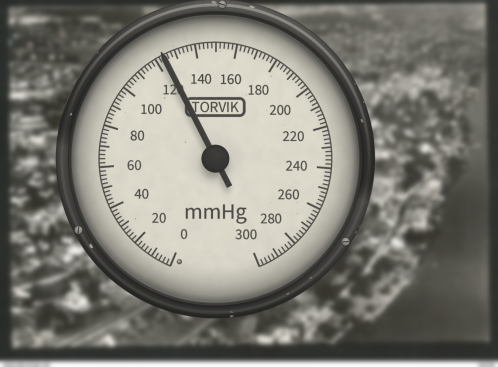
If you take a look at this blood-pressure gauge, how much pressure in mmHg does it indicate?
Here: 124 mmHg
